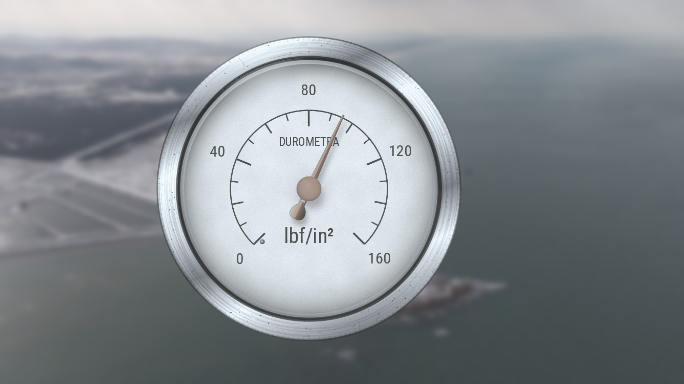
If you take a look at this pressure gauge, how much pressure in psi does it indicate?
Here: 95 psi
